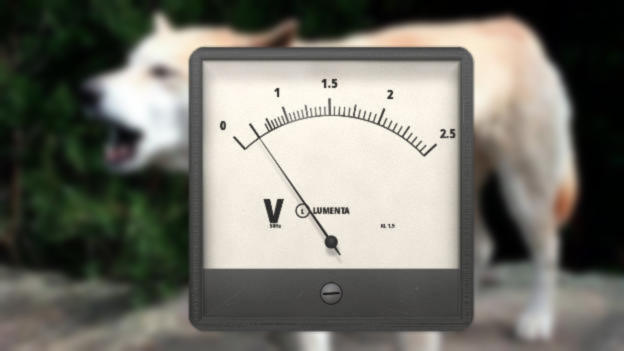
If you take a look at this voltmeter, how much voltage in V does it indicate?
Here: 0.5 V
